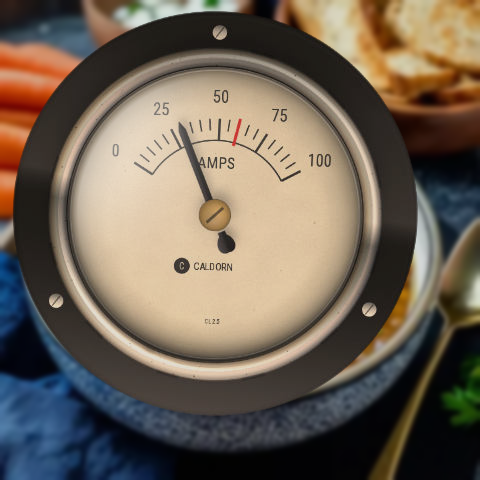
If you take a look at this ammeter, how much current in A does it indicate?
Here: 30 A
